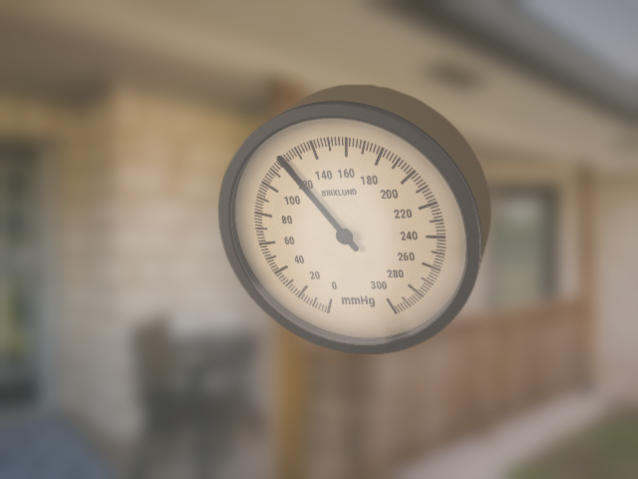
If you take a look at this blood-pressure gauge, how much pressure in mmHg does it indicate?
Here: 120 mmHg
